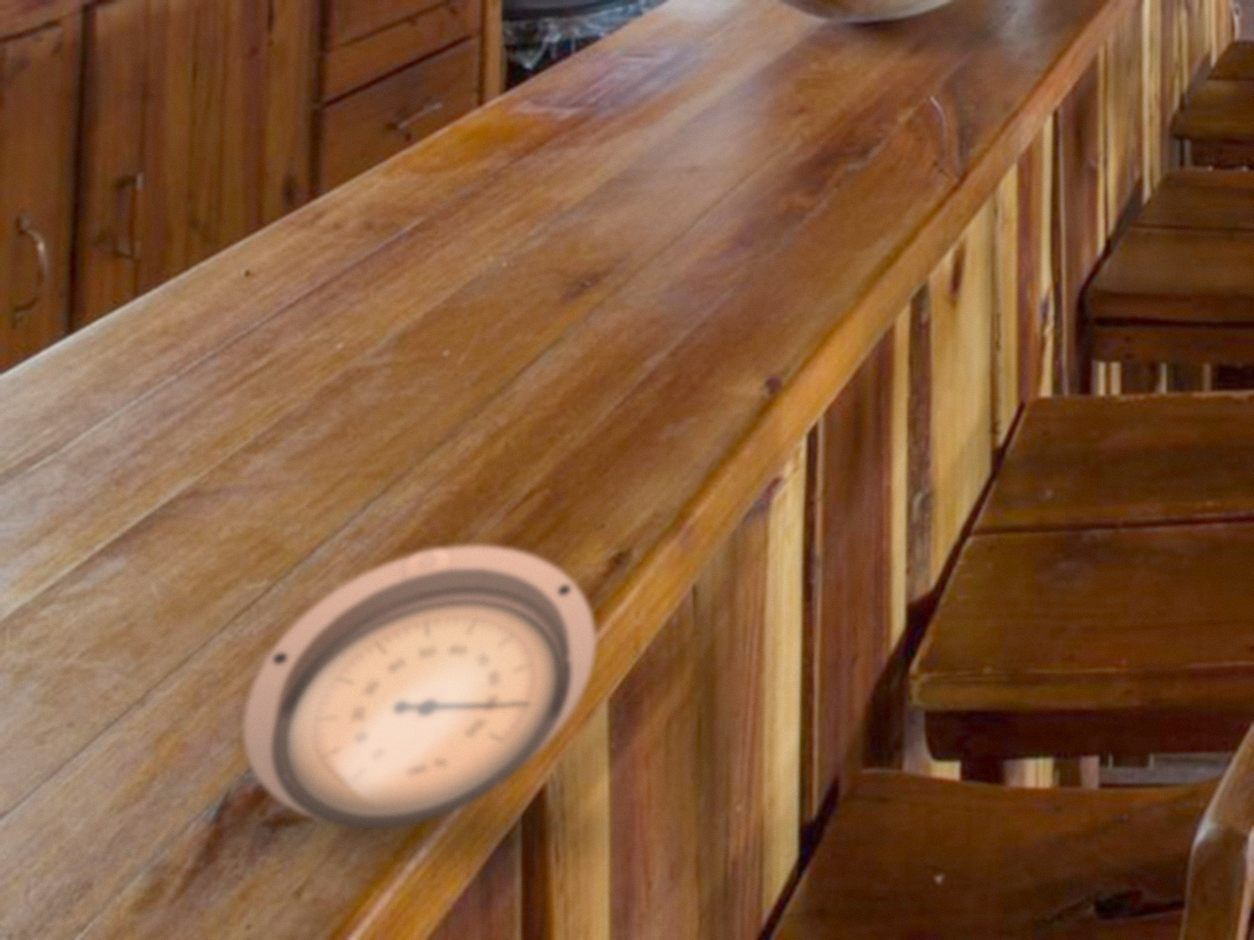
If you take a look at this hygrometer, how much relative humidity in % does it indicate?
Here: 90 %
